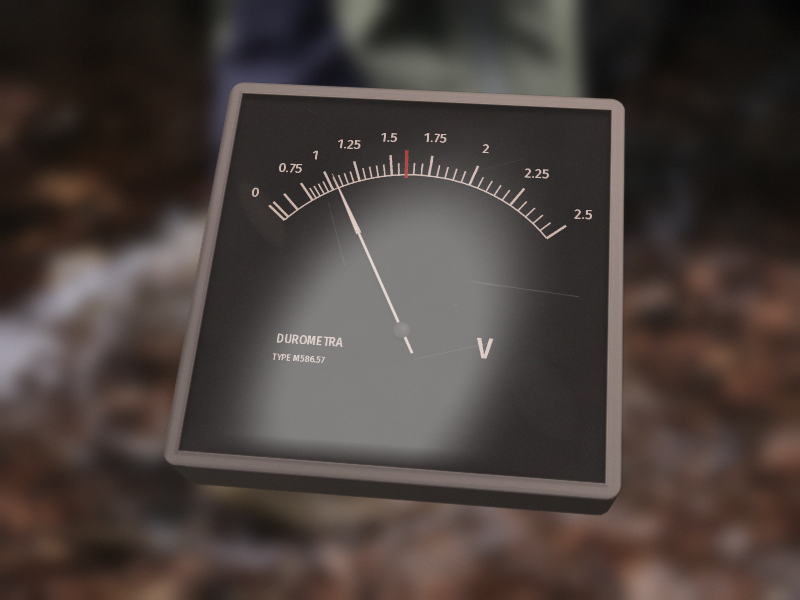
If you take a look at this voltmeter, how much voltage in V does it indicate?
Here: 1.05 V
